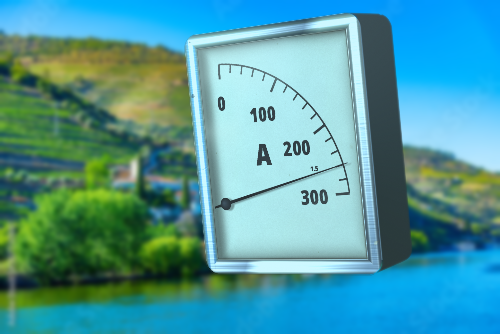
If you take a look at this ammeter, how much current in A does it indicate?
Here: 260 A
